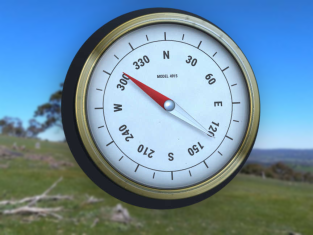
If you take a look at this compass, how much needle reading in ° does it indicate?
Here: 307.5 °
